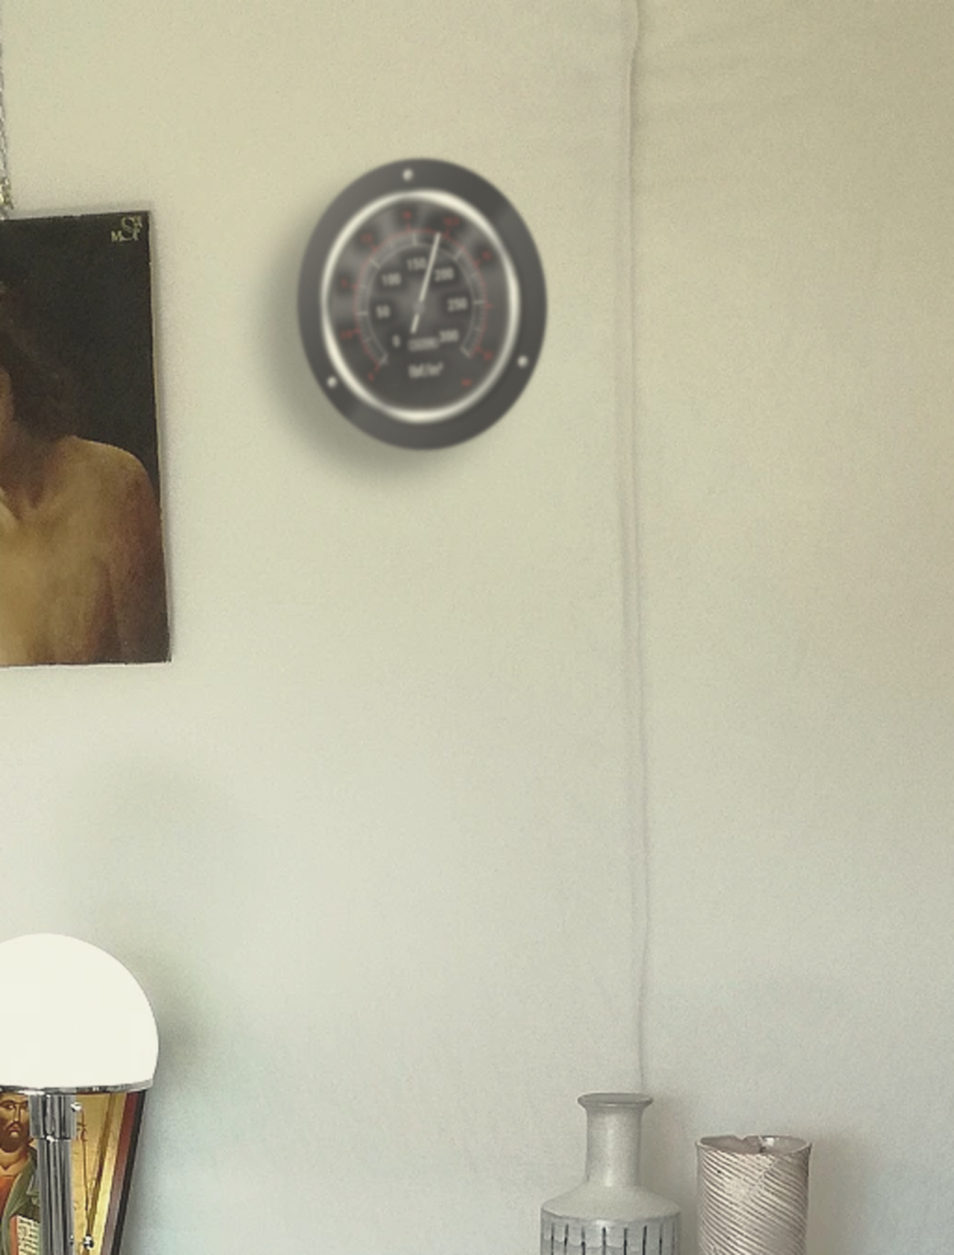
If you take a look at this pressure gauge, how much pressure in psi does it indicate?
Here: 175 psi
